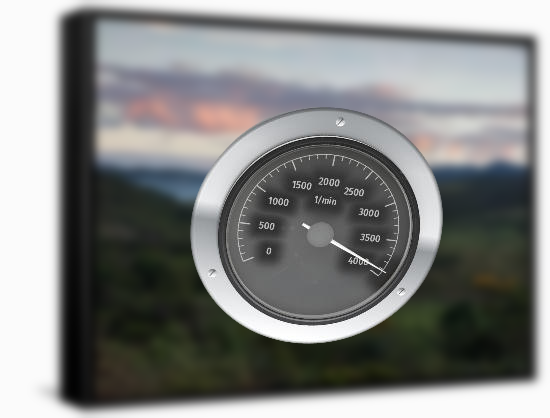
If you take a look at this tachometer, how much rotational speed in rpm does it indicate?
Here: 3900 rpm
